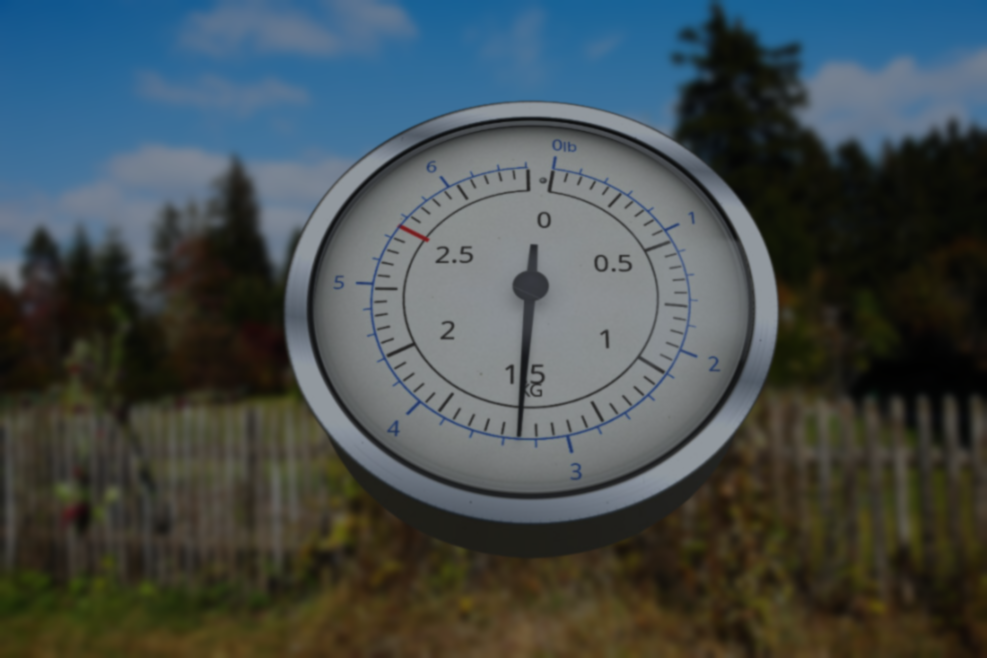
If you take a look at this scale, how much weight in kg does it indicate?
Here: 1.5 kg
